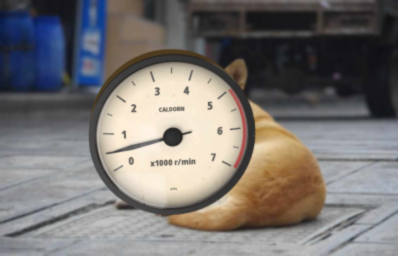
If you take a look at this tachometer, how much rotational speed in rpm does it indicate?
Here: 500 rpm
